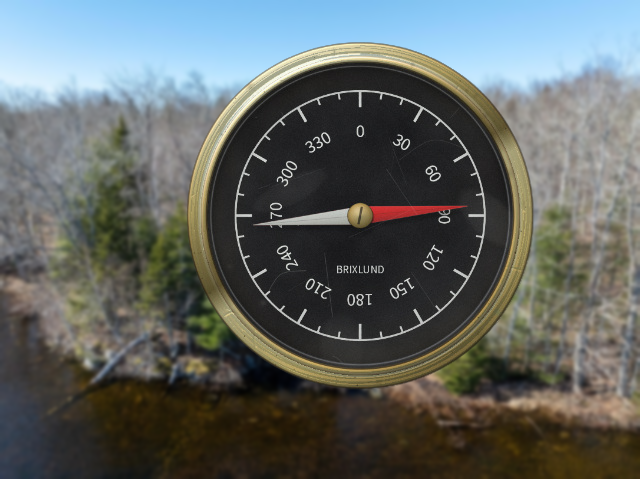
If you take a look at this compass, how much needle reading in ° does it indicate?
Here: 85 °
